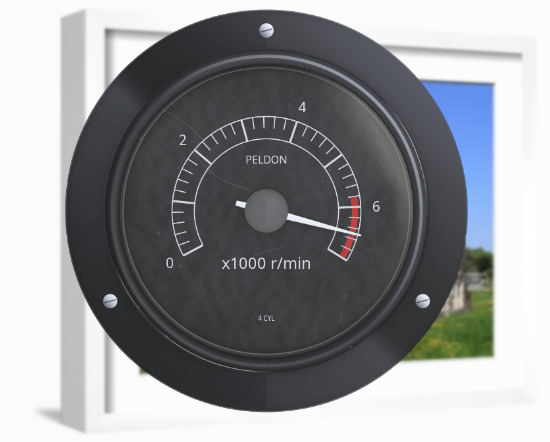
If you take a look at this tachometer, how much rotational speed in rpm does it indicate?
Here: 6500 rpm
